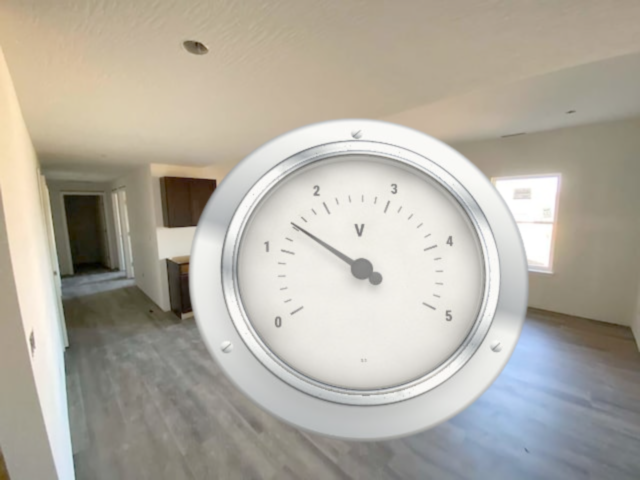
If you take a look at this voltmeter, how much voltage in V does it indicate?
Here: 1.4 V
